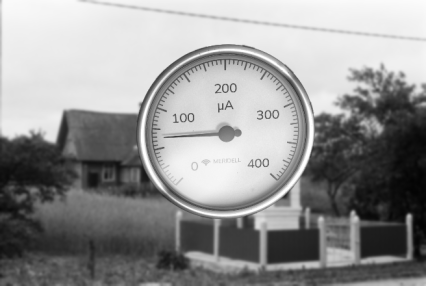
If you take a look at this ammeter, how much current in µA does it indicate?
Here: 65 µA
